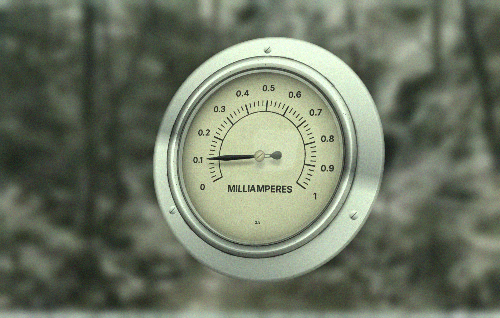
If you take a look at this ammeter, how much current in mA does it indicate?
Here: 0.1 mA
